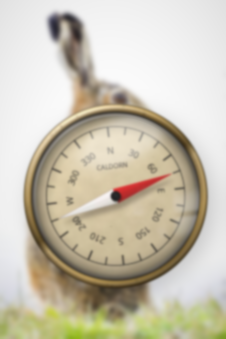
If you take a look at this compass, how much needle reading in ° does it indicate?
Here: 75 °
